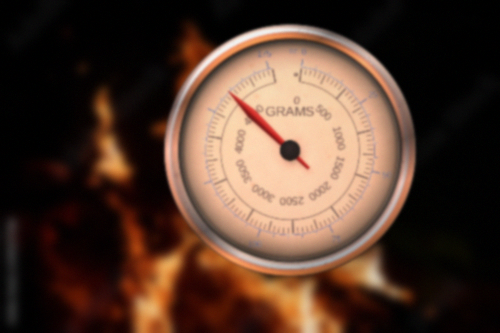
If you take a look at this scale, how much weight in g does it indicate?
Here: 4500 g
